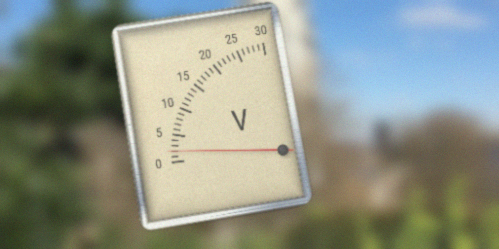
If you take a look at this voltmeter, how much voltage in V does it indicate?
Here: 2 V
